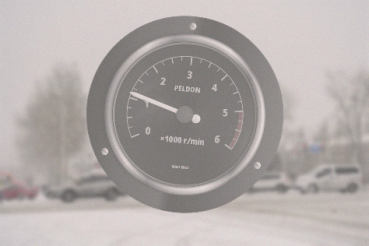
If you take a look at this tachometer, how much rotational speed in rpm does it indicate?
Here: 1125 rpm
